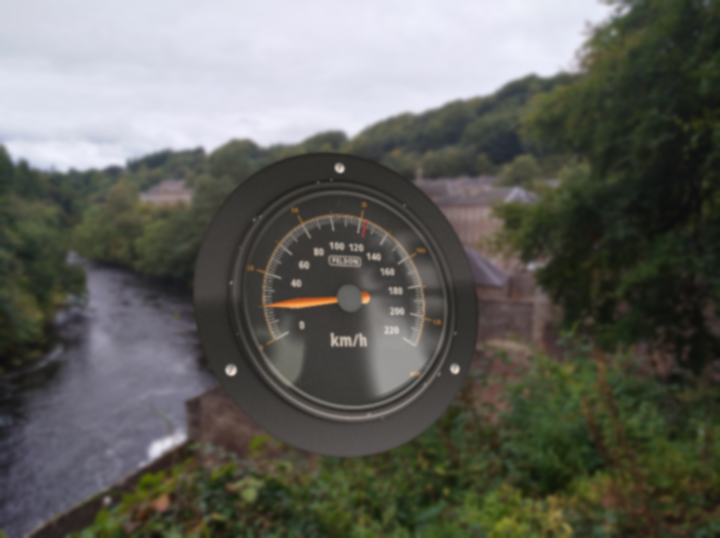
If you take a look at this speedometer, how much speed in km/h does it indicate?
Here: 20 km/h
